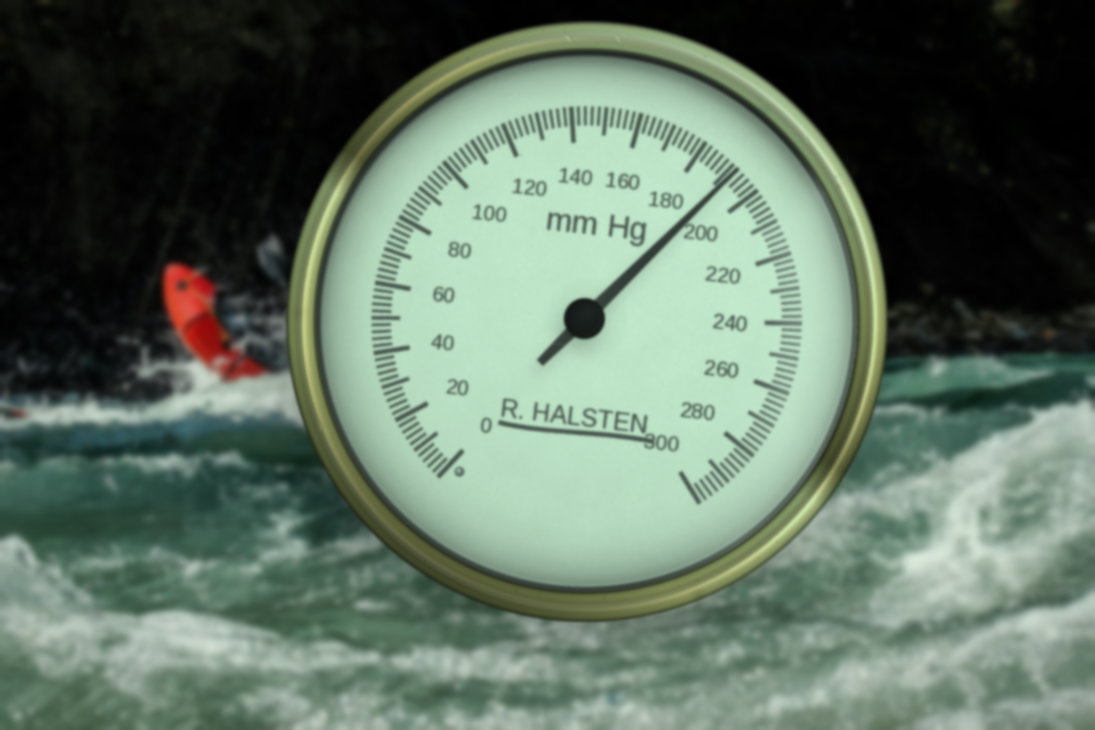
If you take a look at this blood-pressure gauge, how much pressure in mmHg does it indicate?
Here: 192 mmHg
